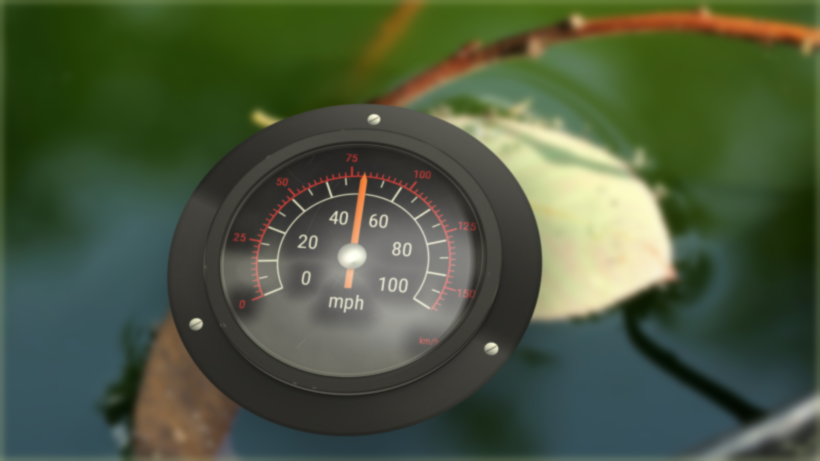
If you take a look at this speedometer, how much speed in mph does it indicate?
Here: 50 mph
